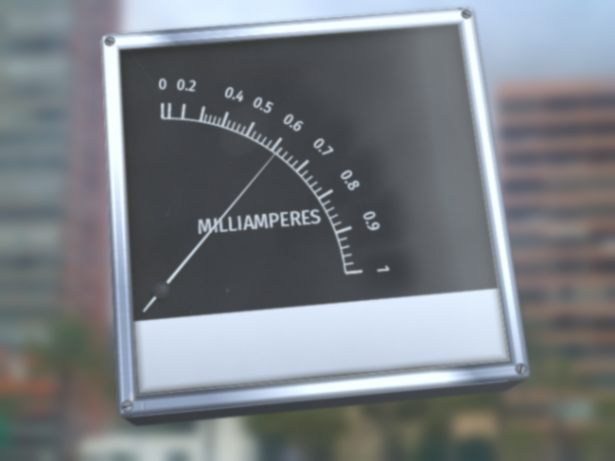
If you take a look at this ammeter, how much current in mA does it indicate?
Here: 0.62 mA
